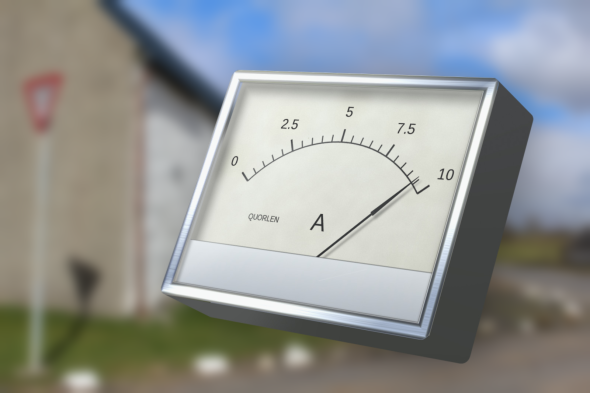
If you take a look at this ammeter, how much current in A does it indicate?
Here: 9.5 A
